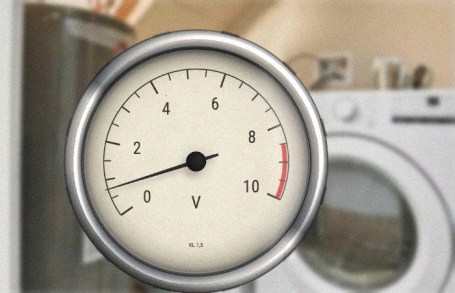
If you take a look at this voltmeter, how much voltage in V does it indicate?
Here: 0.75 V
